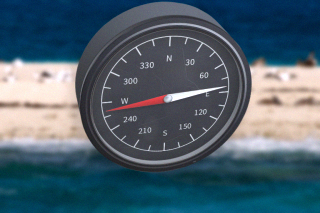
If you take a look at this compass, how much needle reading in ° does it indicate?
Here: 262.5 °
